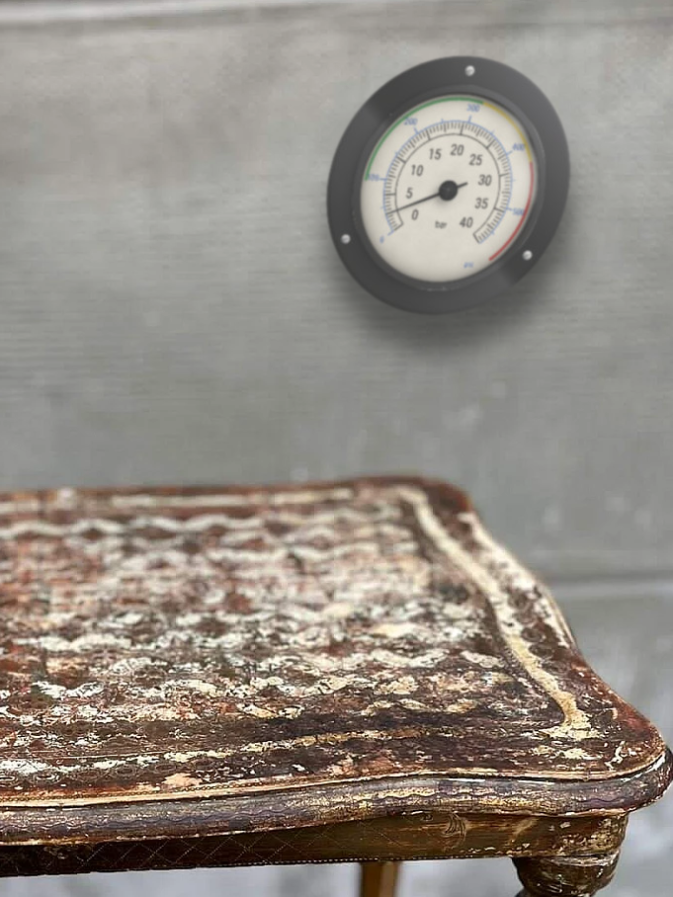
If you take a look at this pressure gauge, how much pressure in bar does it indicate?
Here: 2.5 bar
